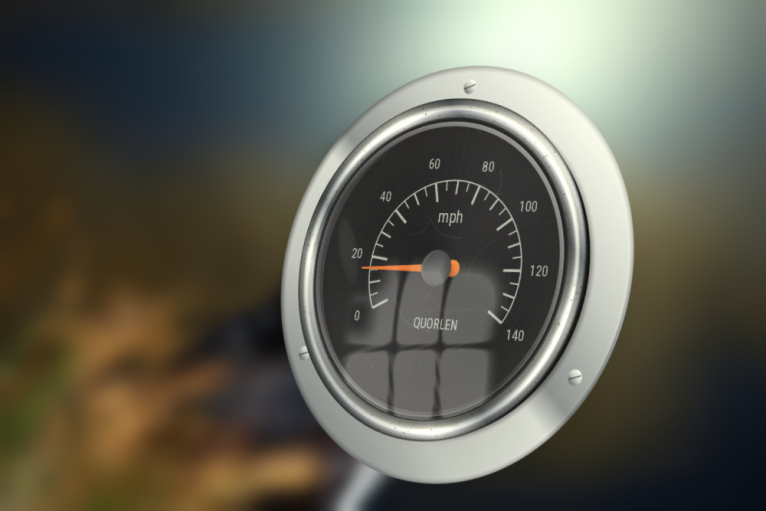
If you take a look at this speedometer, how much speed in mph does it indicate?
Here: 15 mph
